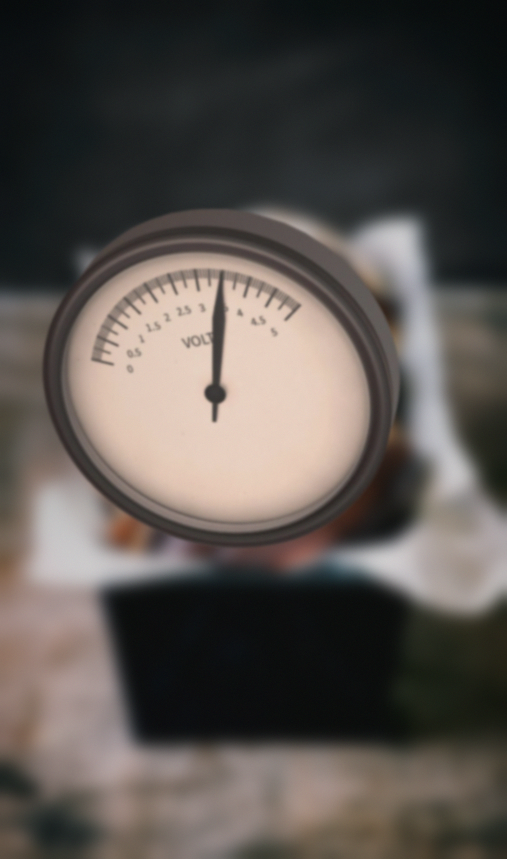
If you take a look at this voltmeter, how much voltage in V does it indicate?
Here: 3.5 V
